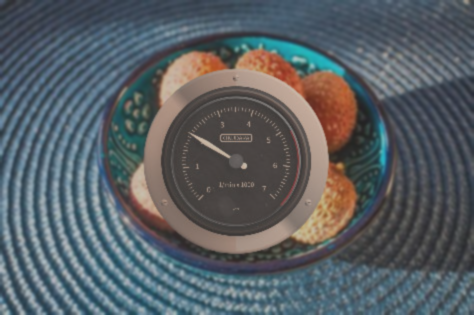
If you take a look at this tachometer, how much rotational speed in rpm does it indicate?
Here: 2000 rpm
